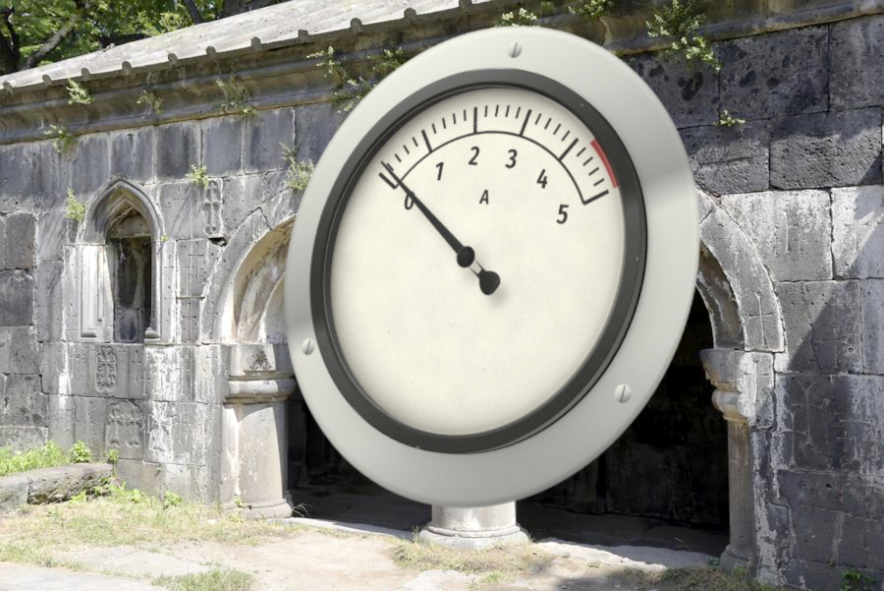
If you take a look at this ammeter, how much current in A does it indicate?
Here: 0.2 A
